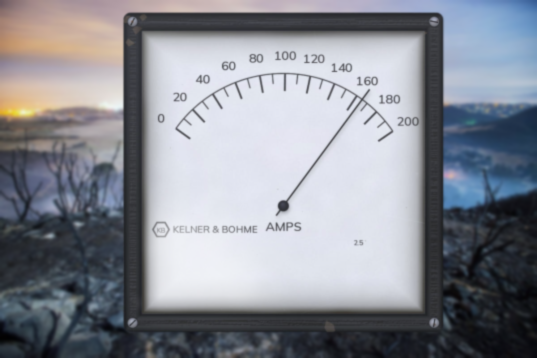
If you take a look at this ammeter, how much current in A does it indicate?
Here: 165 A
